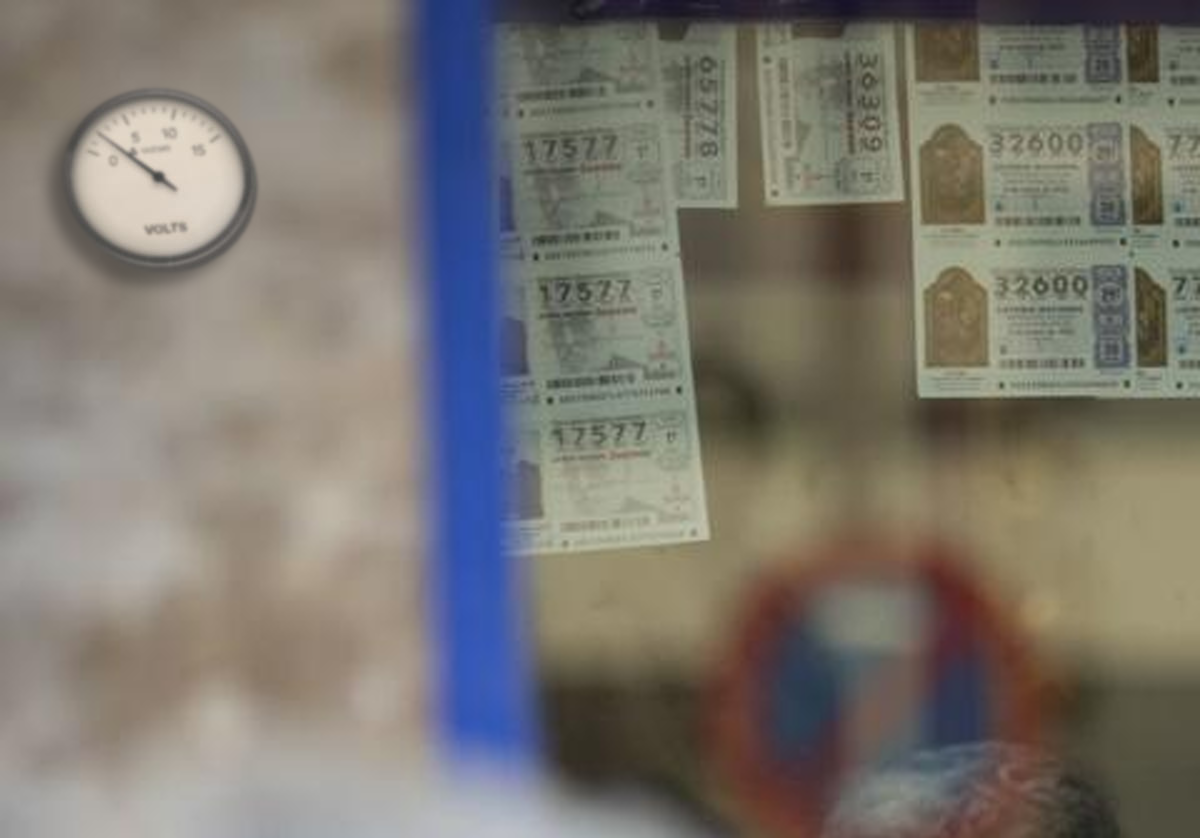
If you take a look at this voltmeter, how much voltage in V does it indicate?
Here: 2 V
